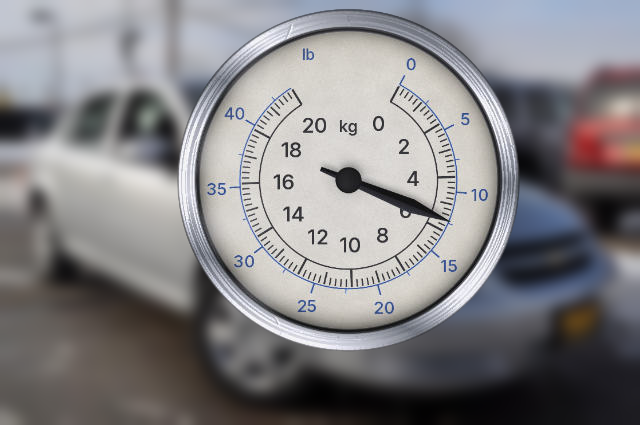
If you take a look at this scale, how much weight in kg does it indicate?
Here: 5.6 kg
